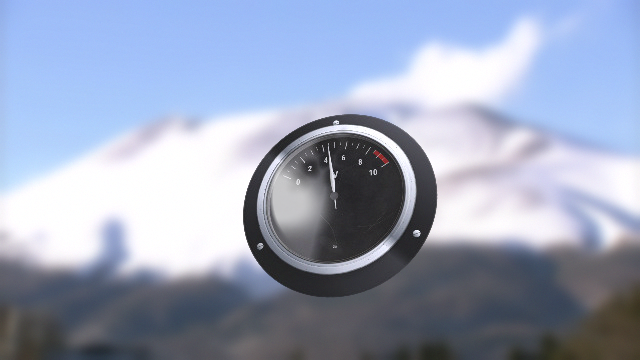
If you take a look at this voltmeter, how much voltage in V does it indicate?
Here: 4.5 V
